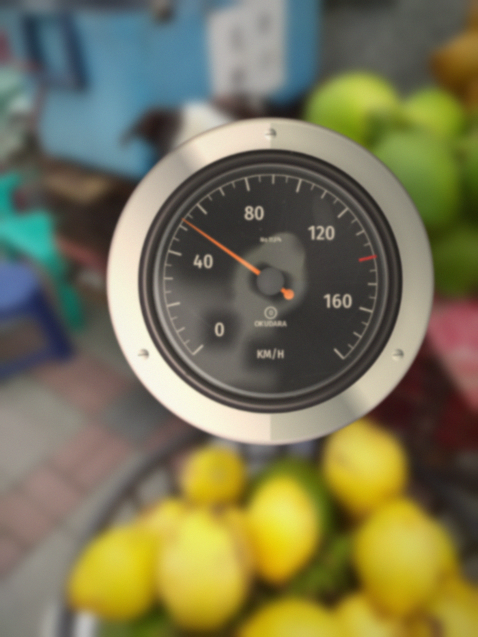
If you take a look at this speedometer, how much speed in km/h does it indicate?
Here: 52.5 km/h
